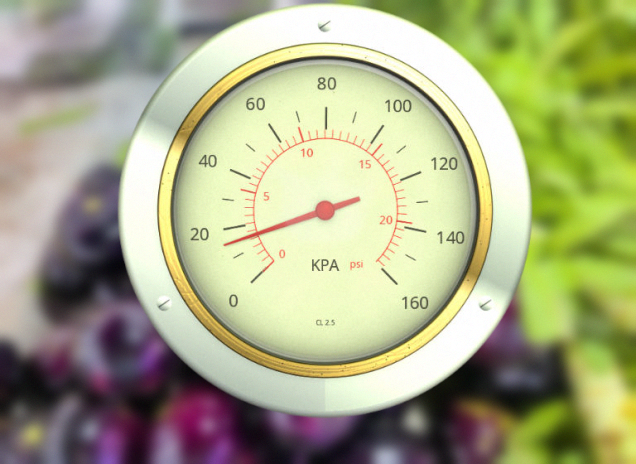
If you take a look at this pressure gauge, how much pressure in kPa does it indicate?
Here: 15 kPa
